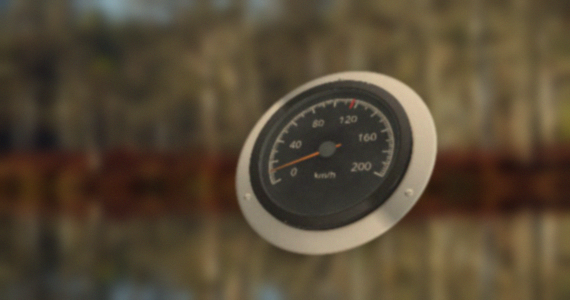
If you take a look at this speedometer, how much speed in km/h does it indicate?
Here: 10 km/h
